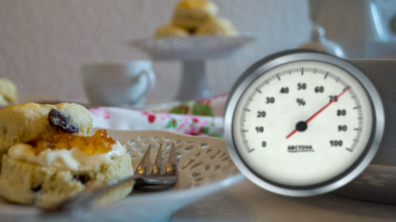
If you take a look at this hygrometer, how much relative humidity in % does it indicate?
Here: 70 %
